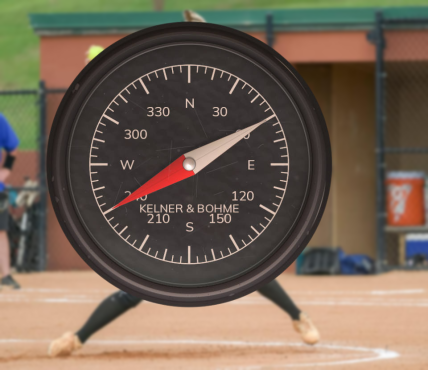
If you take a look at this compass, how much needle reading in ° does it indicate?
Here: 240 °
